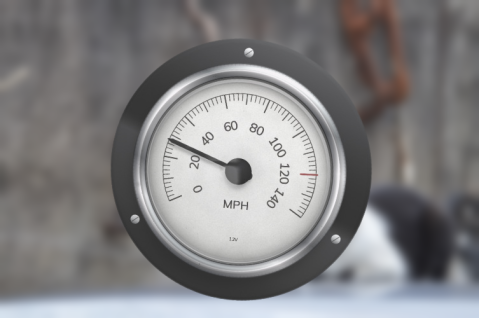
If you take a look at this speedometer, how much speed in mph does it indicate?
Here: 28 mph
